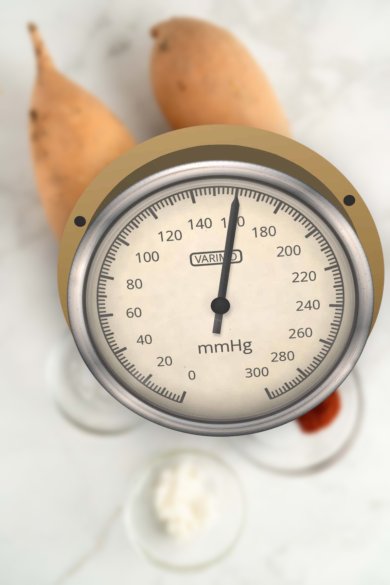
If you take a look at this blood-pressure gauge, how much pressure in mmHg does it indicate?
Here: 160 mmHg
